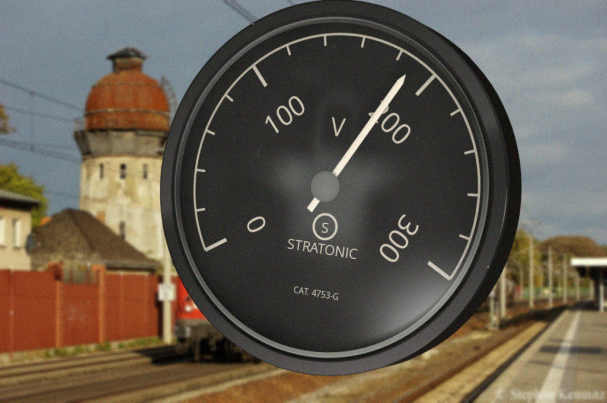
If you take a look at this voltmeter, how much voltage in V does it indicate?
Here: 190 V
